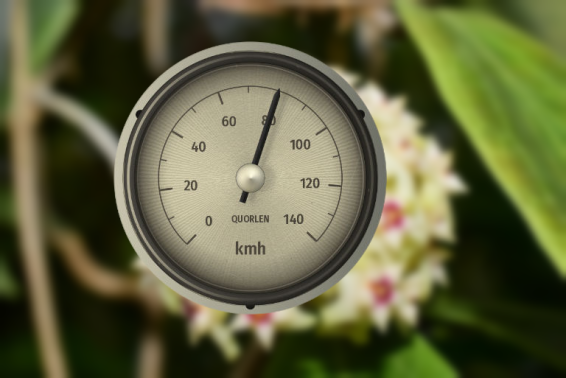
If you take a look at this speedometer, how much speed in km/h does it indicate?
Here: 80 km/h
